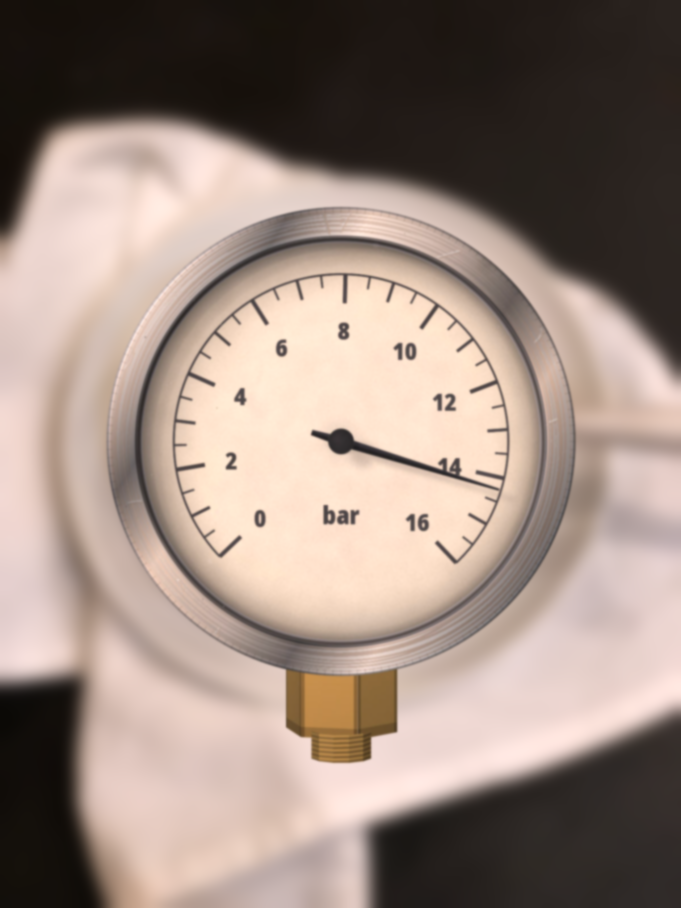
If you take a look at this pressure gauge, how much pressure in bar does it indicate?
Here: 14.25 bar
